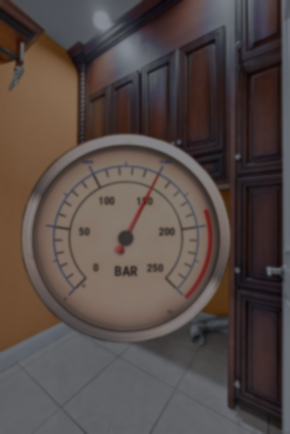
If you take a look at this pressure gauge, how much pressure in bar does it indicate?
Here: 150 bar
